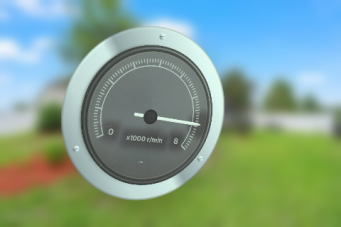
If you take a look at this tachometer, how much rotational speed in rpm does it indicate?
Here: 7000 rpm
